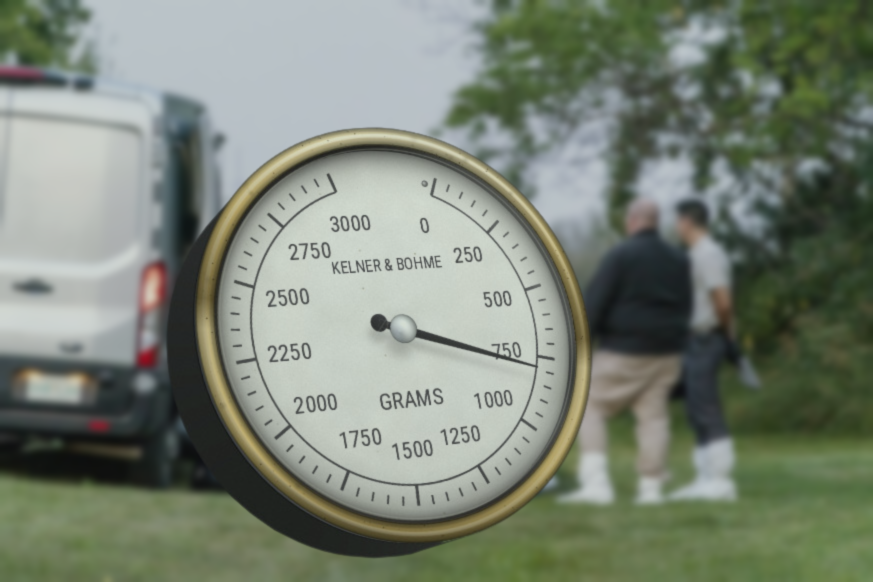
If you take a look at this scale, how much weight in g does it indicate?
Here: 800 g
